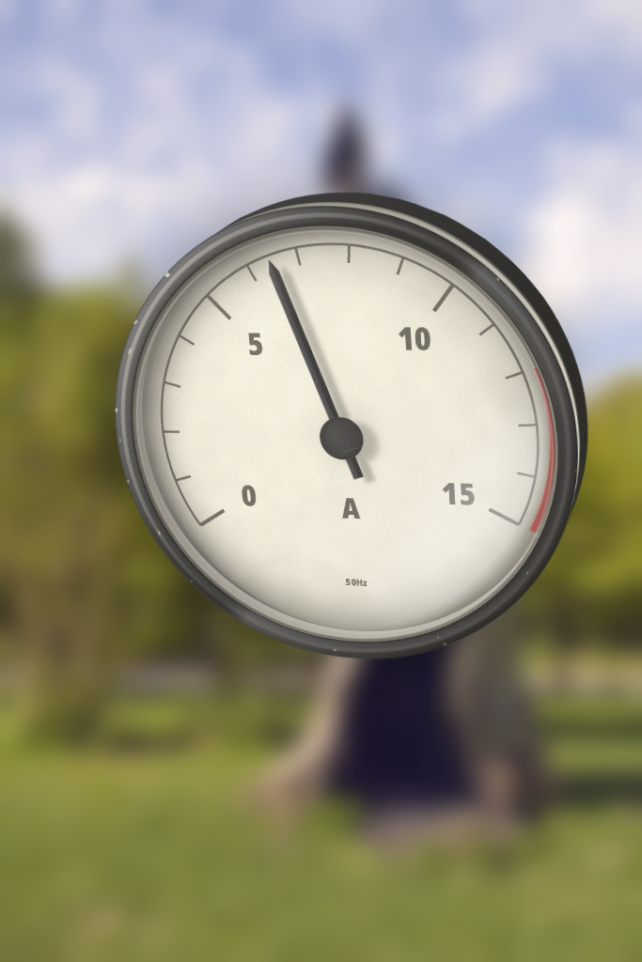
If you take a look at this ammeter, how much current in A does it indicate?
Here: 6.5 A
